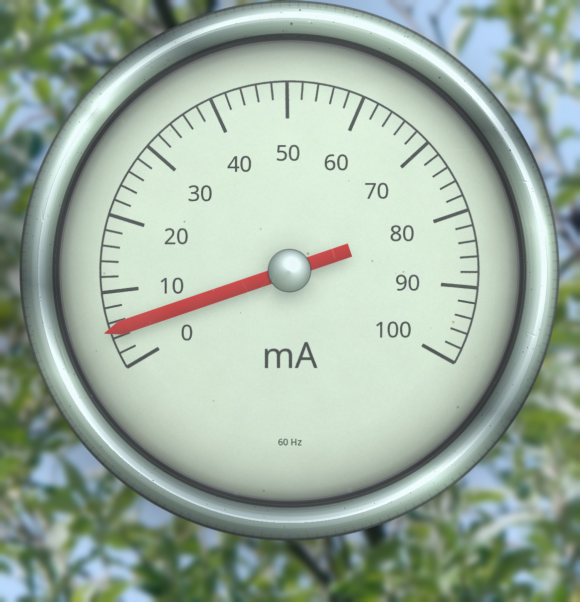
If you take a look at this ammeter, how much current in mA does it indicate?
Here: 5 mA
